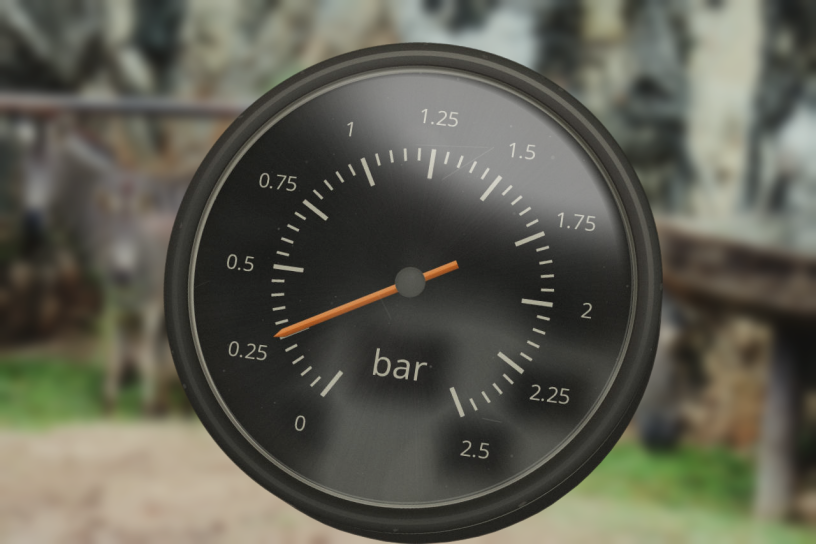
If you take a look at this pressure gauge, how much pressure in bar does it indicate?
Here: 0.25 bar
